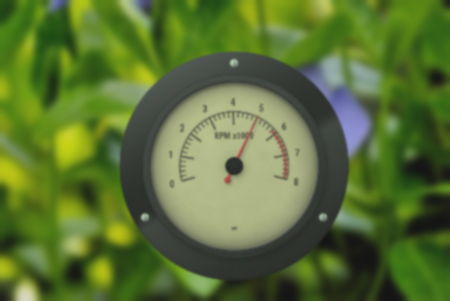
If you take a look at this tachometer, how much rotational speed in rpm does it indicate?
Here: 5000 rpm
